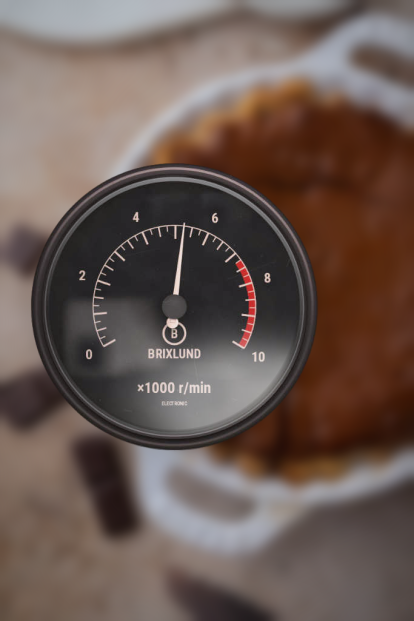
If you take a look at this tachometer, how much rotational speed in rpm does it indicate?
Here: 5250 rpm
